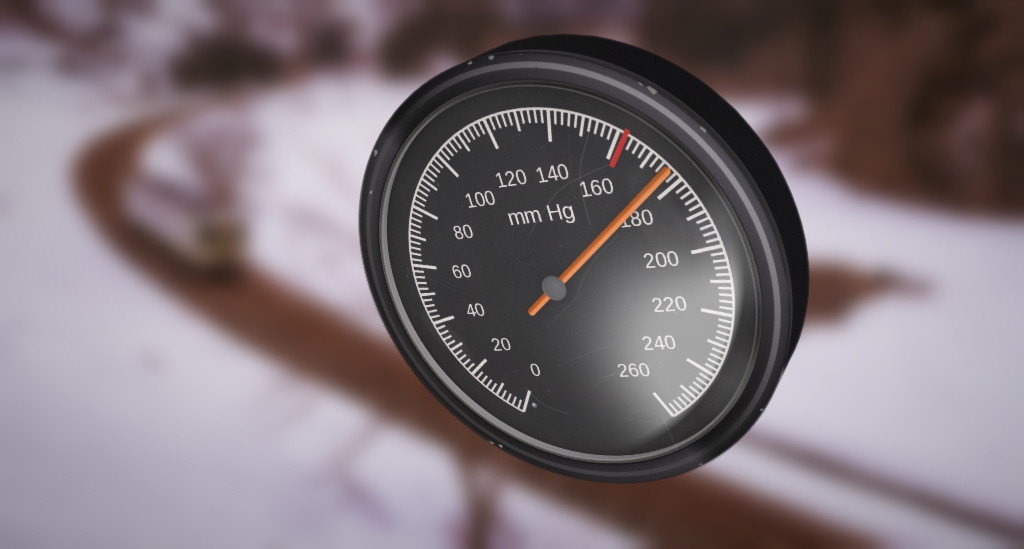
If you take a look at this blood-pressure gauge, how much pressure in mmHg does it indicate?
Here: 176 mmHg
